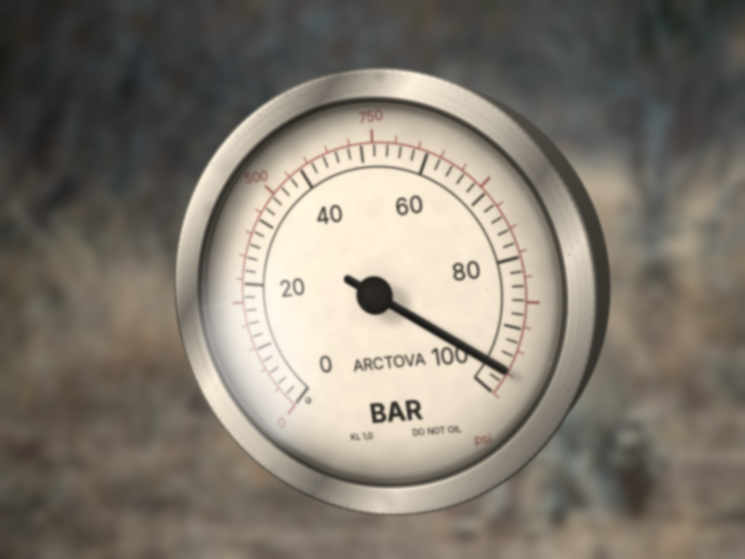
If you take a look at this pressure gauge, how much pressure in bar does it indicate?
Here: 96 bar
